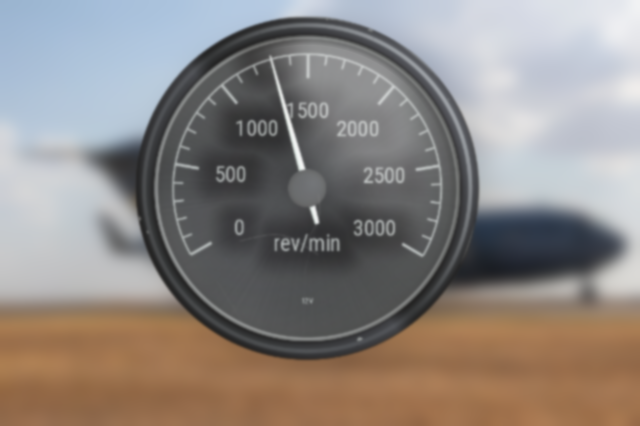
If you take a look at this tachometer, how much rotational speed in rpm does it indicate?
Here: 1300 rpm
